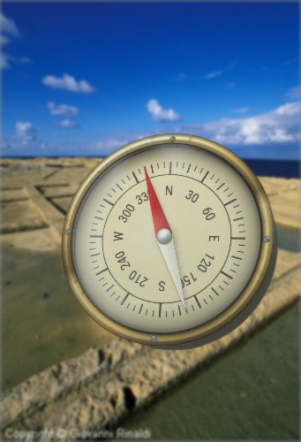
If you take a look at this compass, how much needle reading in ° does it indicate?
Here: 340 °
